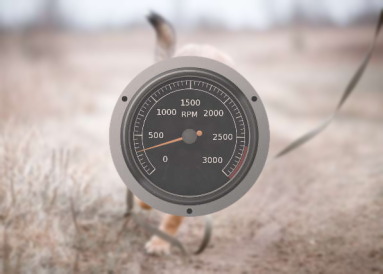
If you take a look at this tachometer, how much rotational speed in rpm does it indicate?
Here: 300 rpm
